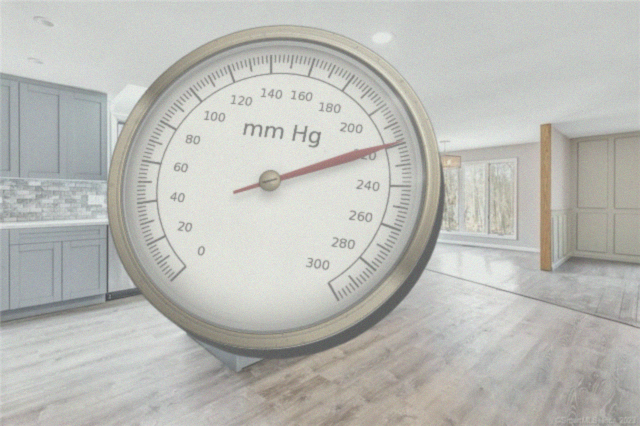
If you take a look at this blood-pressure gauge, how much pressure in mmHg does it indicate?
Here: 220 mmHg
